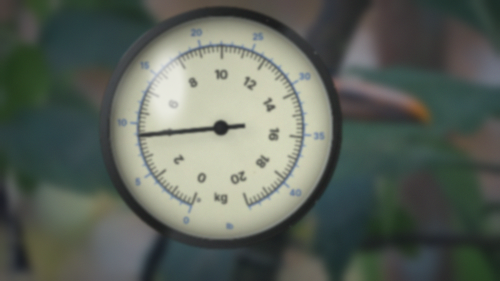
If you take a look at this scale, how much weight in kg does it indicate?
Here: 4 kg
